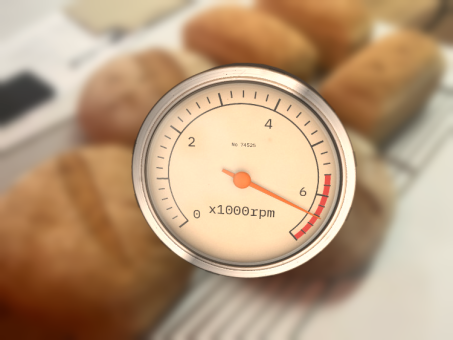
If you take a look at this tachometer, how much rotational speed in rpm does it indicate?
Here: 6400 rpm
